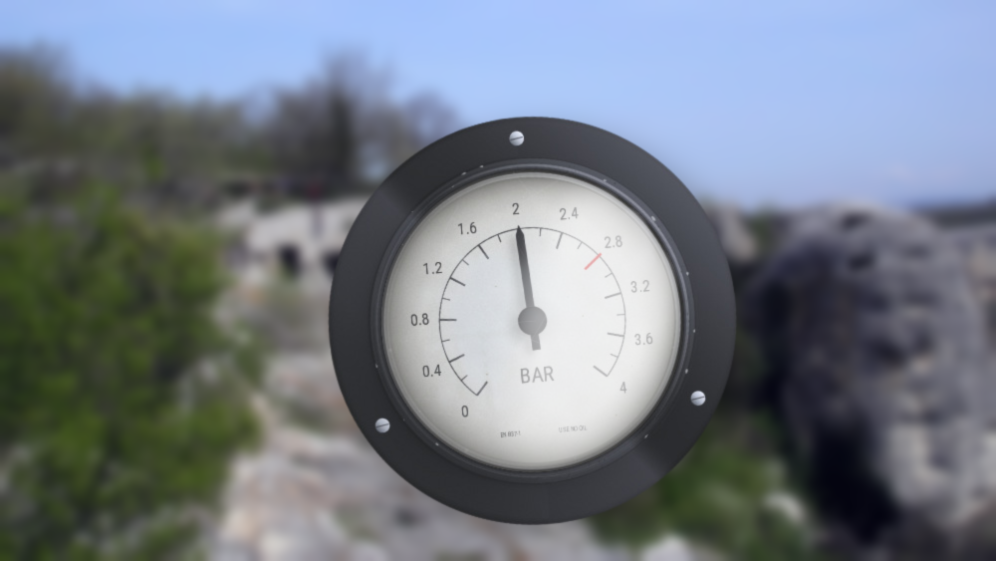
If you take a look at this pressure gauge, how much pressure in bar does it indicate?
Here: 2 bar
